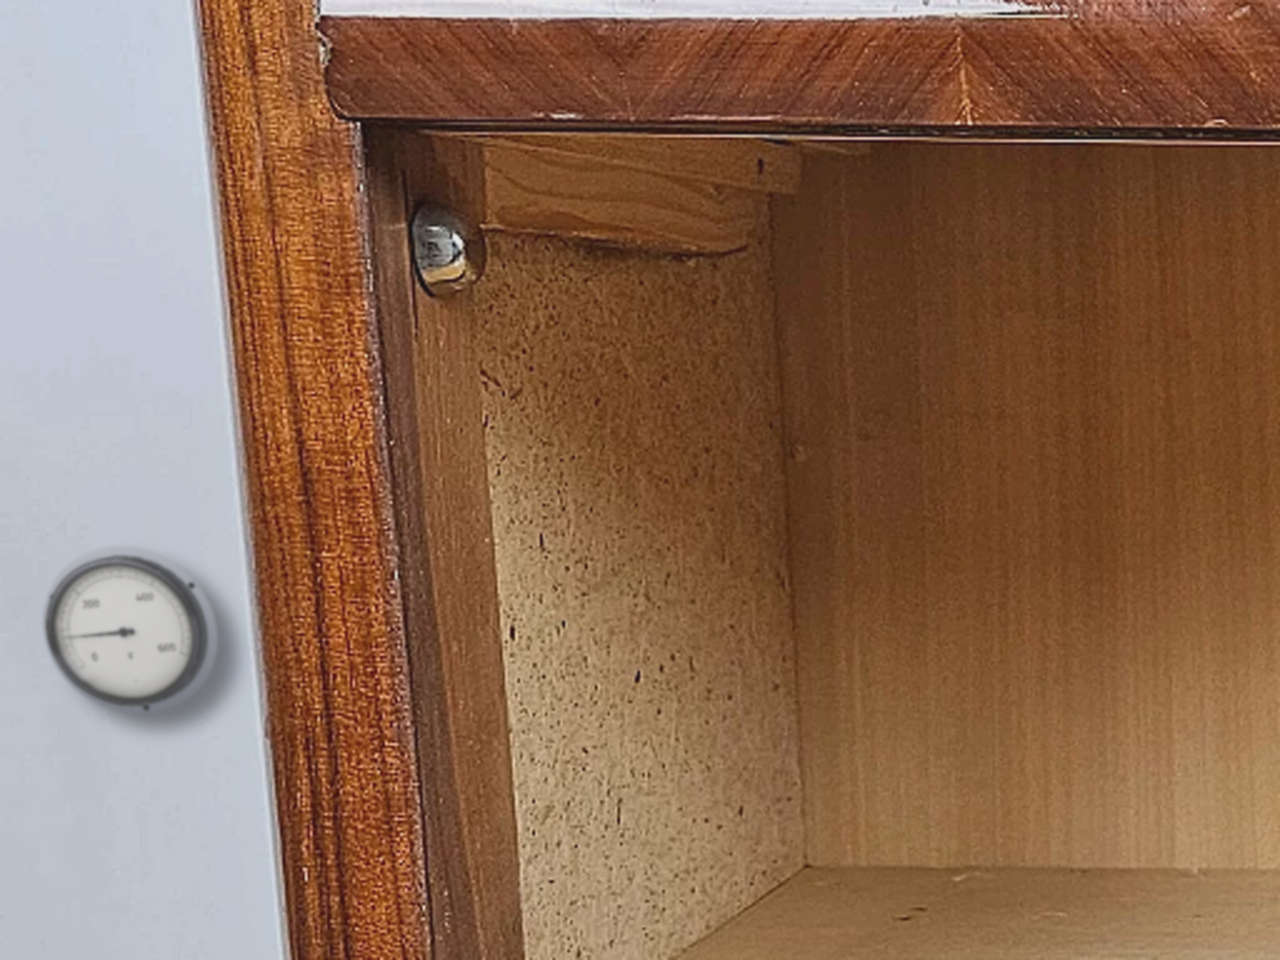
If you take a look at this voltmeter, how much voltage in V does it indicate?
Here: 80 V
